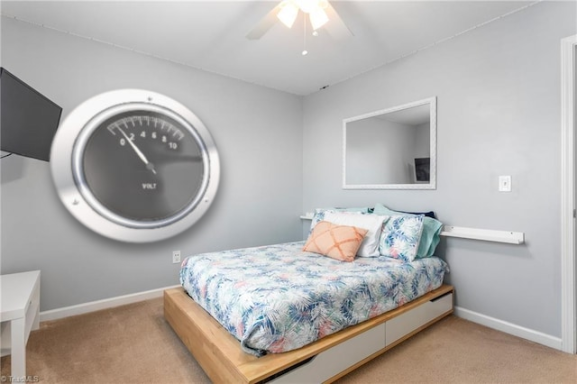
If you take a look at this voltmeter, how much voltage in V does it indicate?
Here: 1 V
